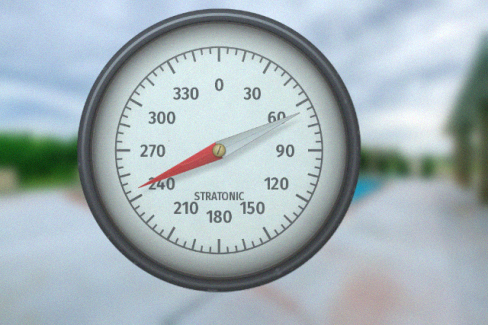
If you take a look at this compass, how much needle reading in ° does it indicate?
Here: 245 °
